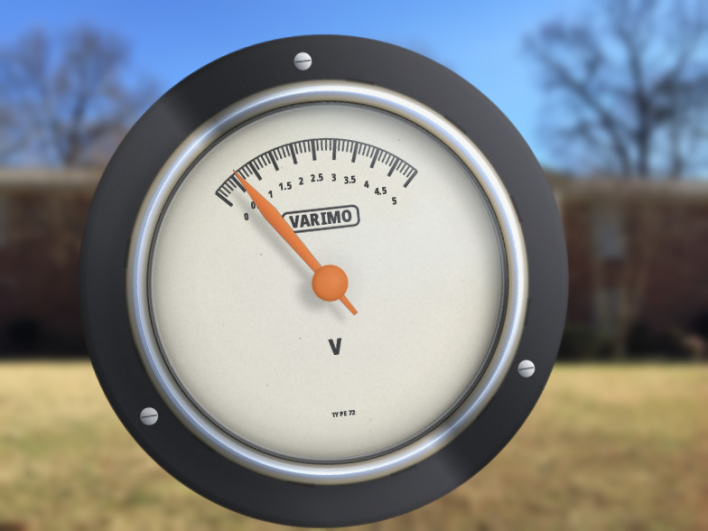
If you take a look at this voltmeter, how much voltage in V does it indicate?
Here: 0.6 V
